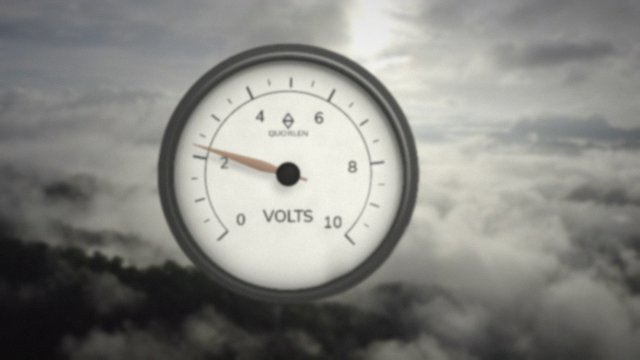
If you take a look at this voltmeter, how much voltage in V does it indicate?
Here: 2.25 V
